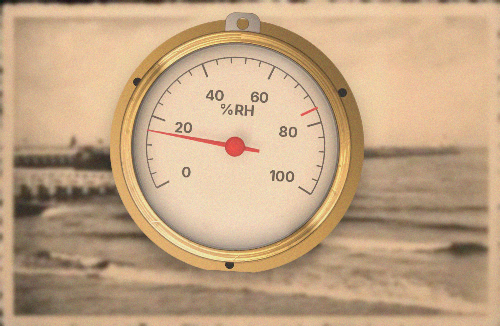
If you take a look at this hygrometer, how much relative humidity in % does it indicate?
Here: 16 %
